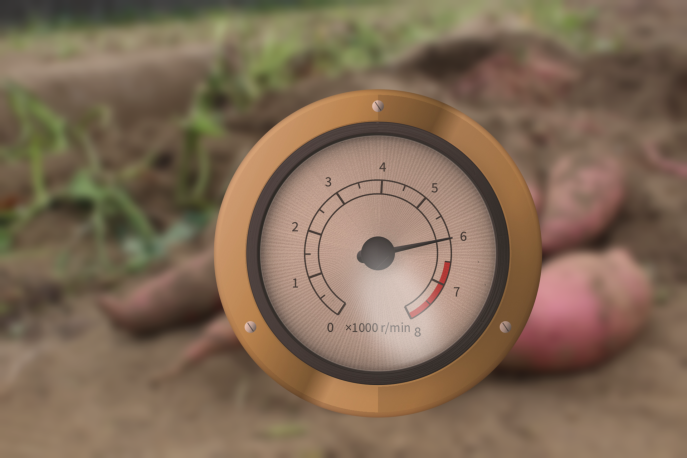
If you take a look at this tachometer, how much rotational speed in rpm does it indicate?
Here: 6000 rpm
